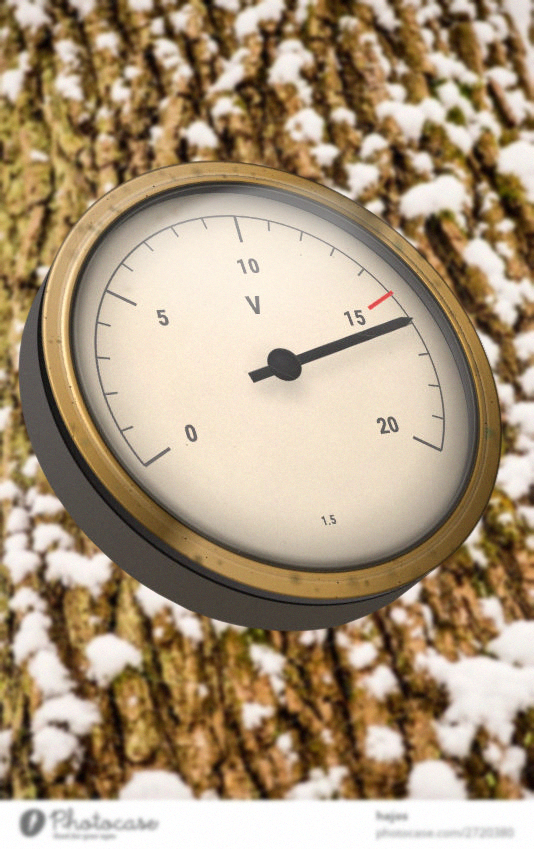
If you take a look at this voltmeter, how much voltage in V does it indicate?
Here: 16 V
